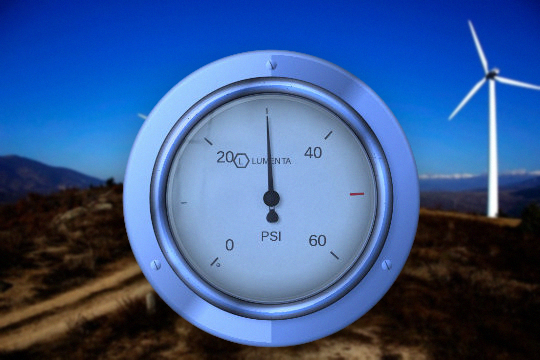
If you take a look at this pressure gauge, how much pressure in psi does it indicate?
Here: 30 psi
